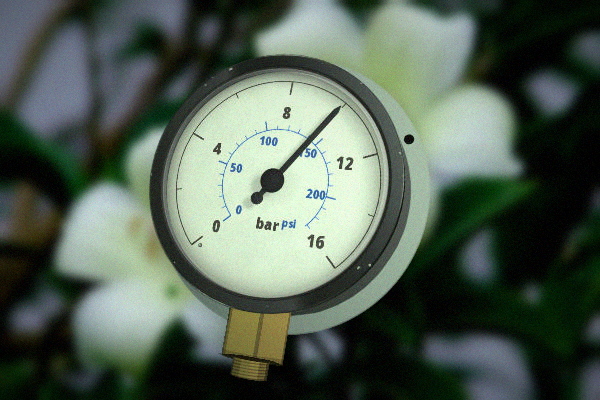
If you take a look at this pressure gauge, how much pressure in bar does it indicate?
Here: 10 bar
